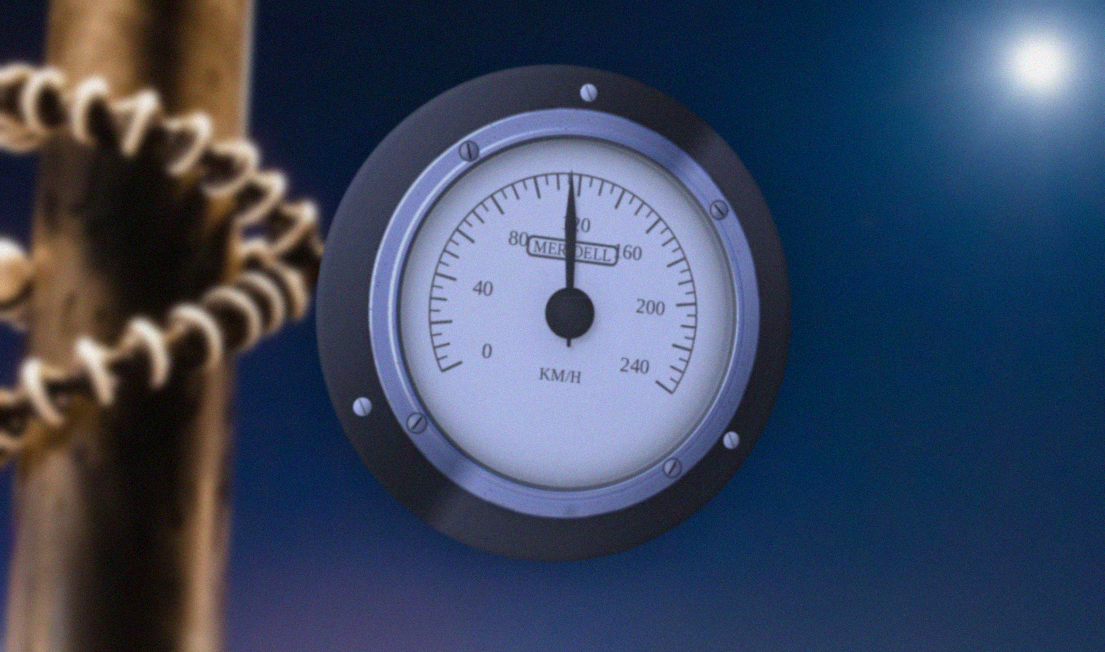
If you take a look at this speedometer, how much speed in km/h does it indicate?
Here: 115 km/h
